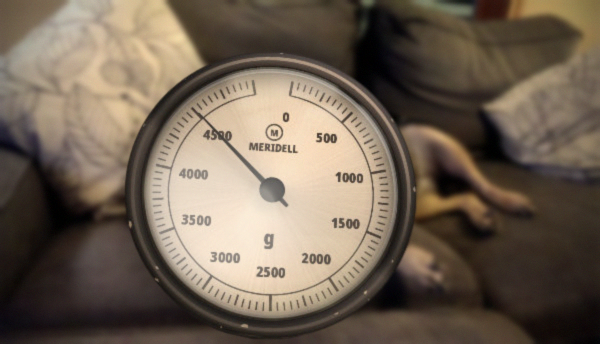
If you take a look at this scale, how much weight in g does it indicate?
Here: 4500 g
